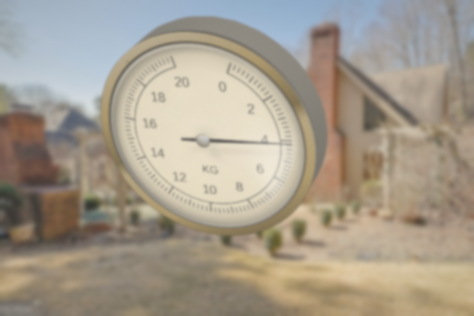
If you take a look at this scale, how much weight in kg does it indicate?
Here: 4 kg
